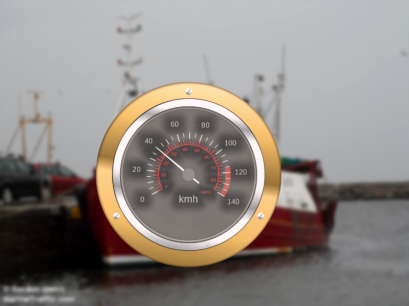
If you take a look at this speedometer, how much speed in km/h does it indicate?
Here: 40 km/h
